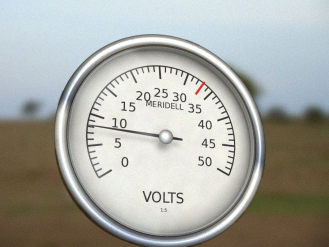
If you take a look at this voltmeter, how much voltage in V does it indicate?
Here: 8 V
